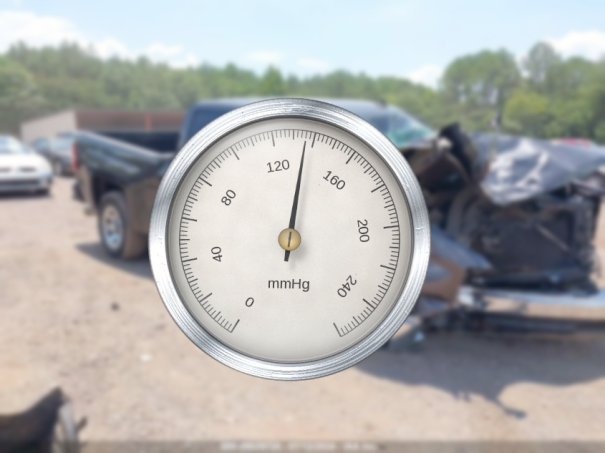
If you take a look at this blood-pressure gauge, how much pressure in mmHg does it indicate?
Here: 136 mmHg
